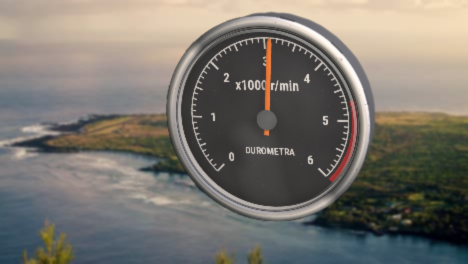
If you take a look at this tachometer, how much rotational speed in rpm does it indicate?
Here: 3100 rpm
